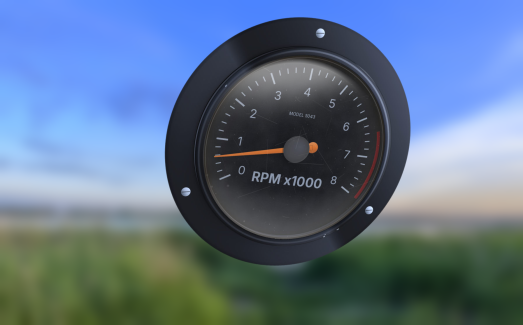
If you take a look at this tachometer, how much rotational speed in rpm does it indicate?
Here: 600 rpm
